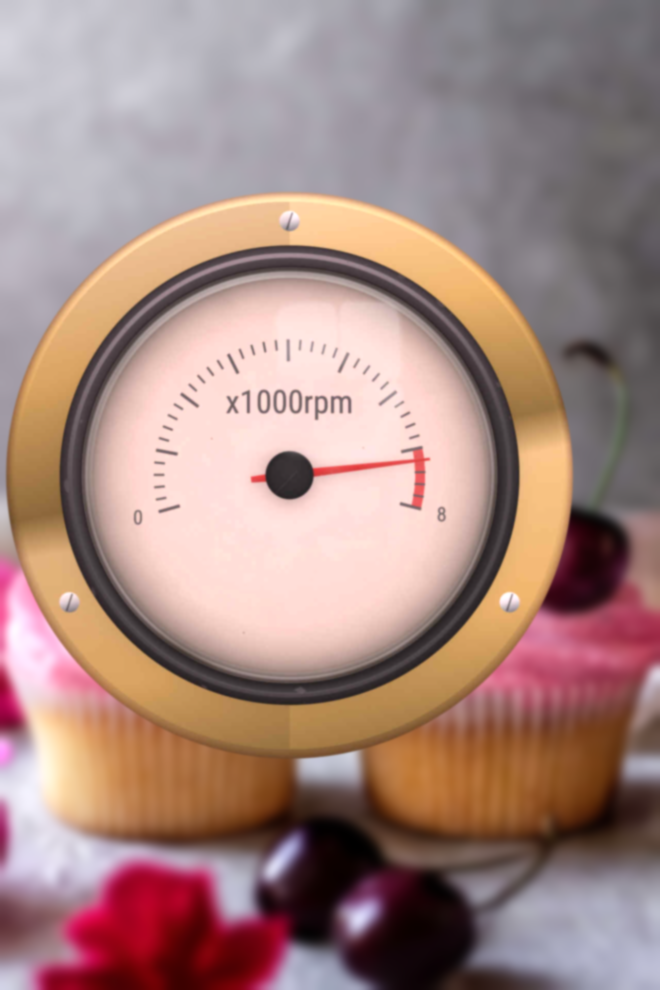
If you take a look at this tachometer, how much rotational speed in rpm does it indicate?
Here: 7200 rpm
